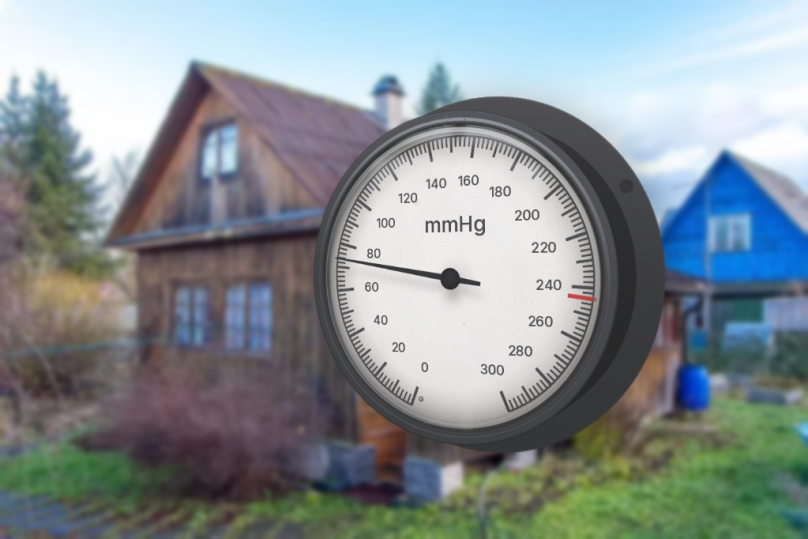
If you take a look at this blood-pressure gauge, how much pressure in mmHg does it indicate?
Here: 74 mmHg
